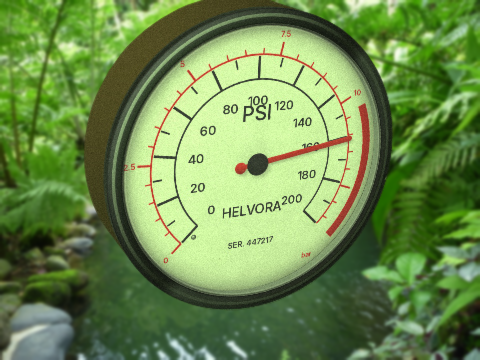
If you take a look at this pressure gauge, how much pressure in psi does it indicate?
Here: 160 psi
